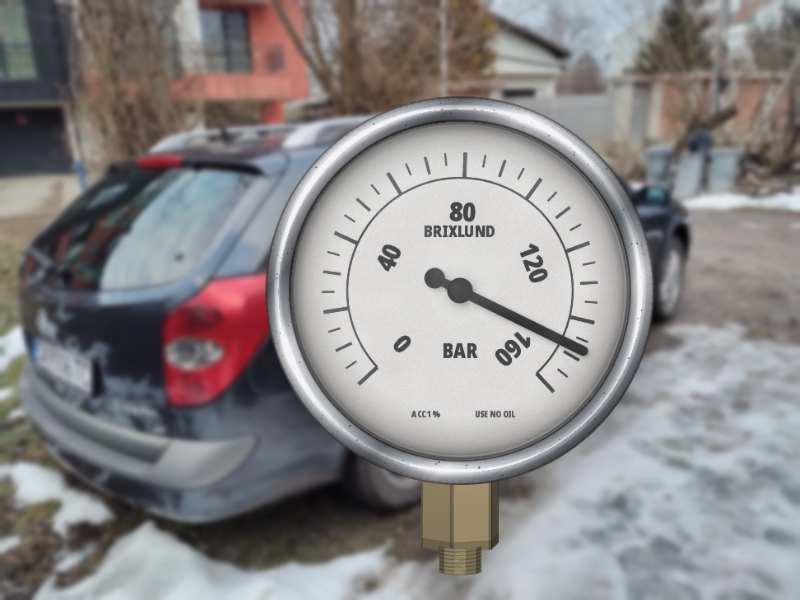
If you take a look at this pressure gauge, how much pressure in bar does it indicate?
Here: 147.5 bar
